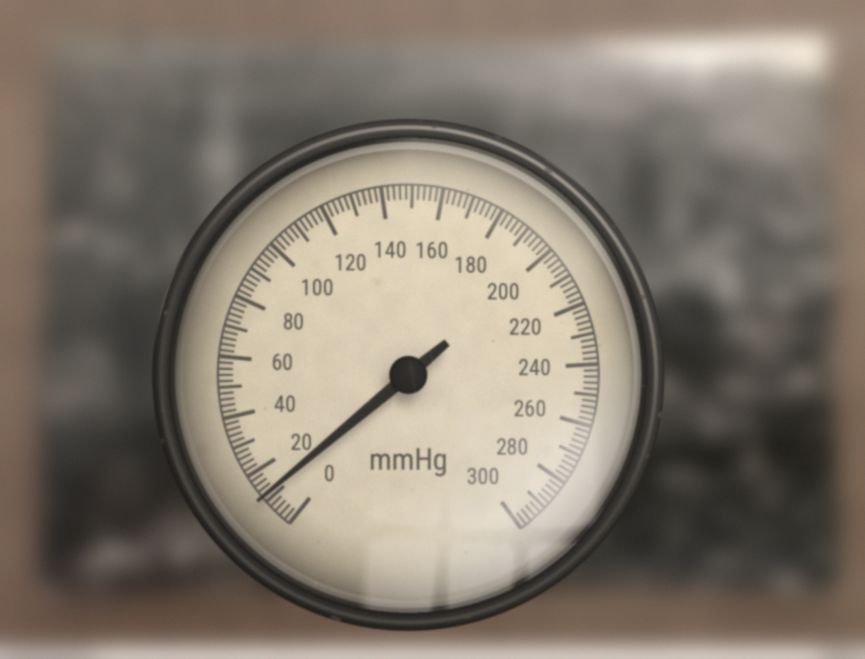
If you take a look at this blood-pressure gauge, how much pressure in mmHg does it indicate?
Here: 12 mmHg
